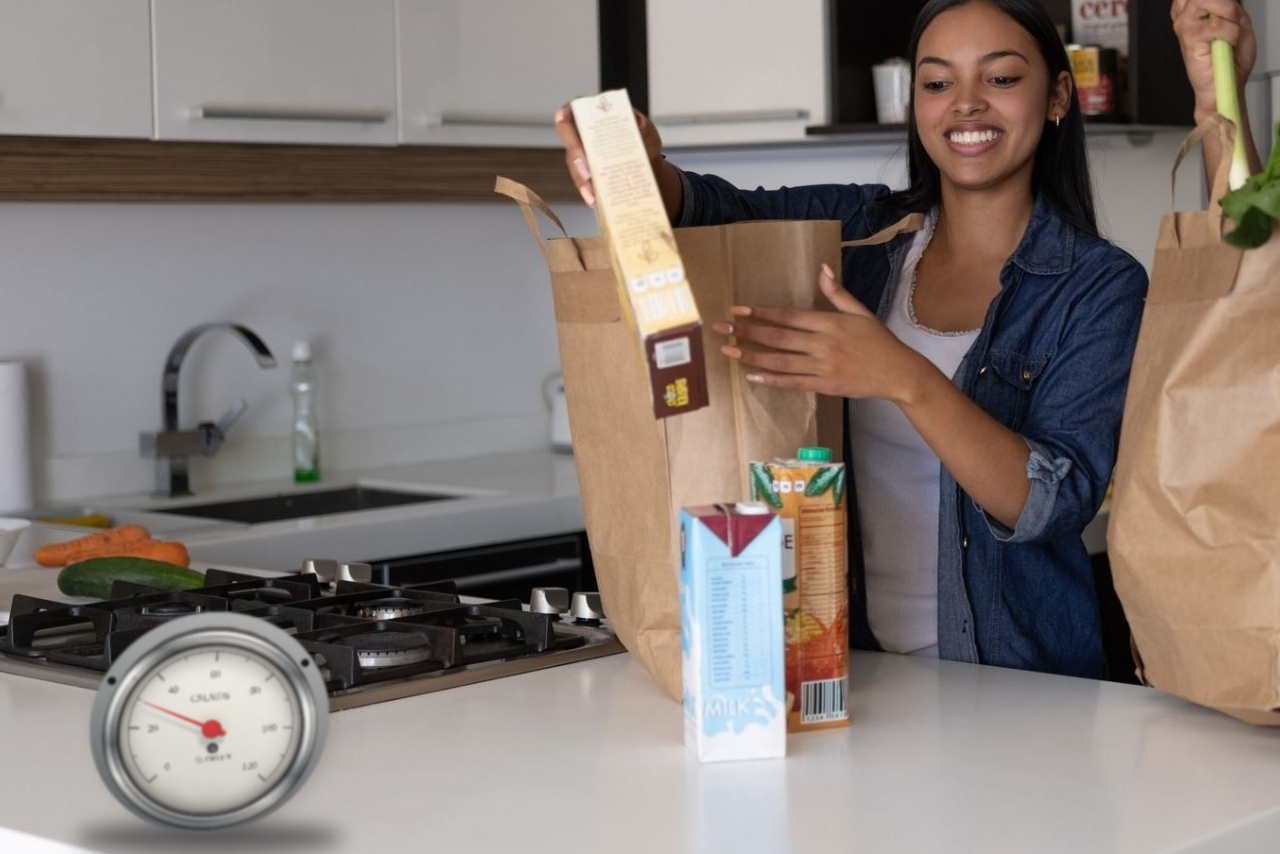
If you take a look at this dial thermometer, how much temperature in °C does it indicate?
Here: 30 °C
